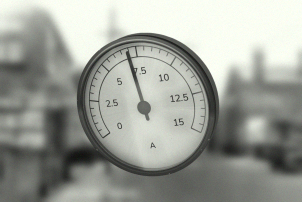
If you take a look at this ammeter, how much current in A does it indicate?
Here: 7 A
